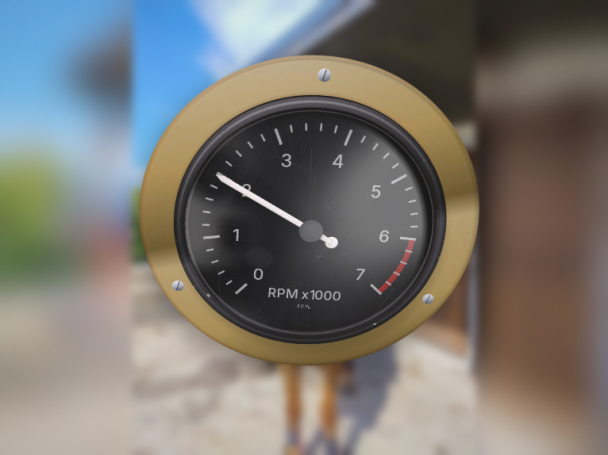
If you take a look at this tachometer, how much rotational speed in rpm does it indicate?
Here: 2000 rpm
